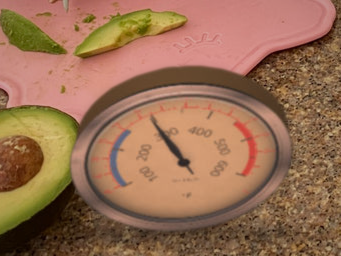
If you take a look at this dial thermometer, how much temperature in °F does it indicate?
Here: 300 °F
